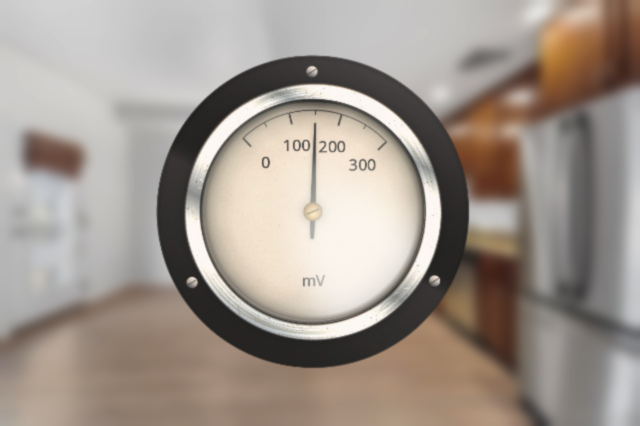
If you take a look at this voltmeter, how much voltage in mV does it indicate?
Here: 150 mV
